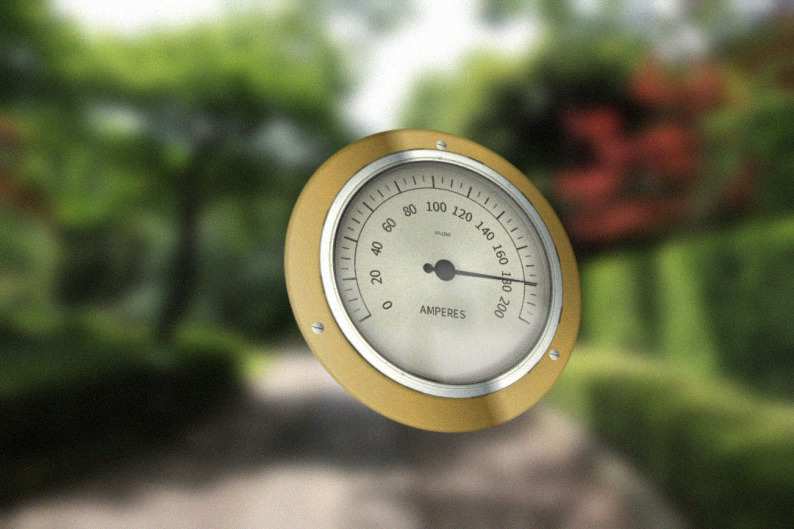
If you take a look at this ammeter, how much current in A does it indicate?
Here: 180 A
